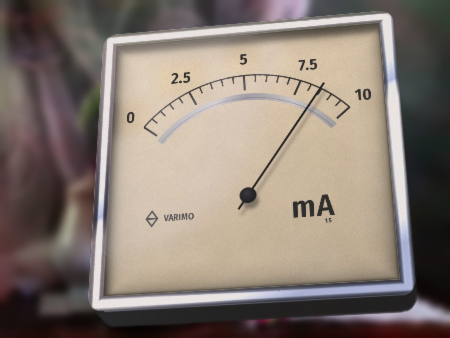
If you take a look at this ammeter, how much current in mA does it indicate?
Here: 8.5 mA
